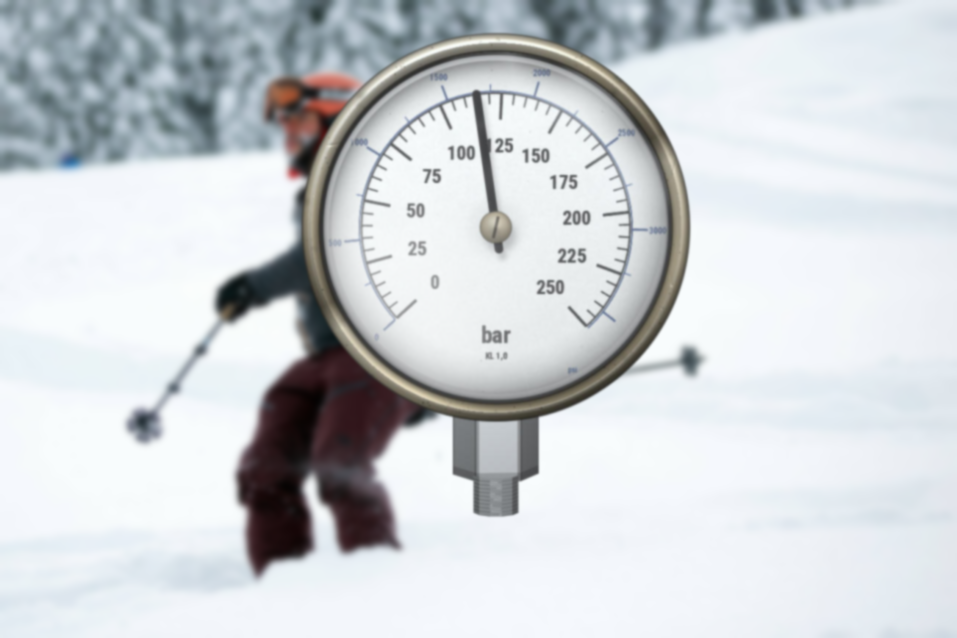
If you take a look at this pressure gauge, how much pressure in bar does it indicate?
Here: 115 bar
